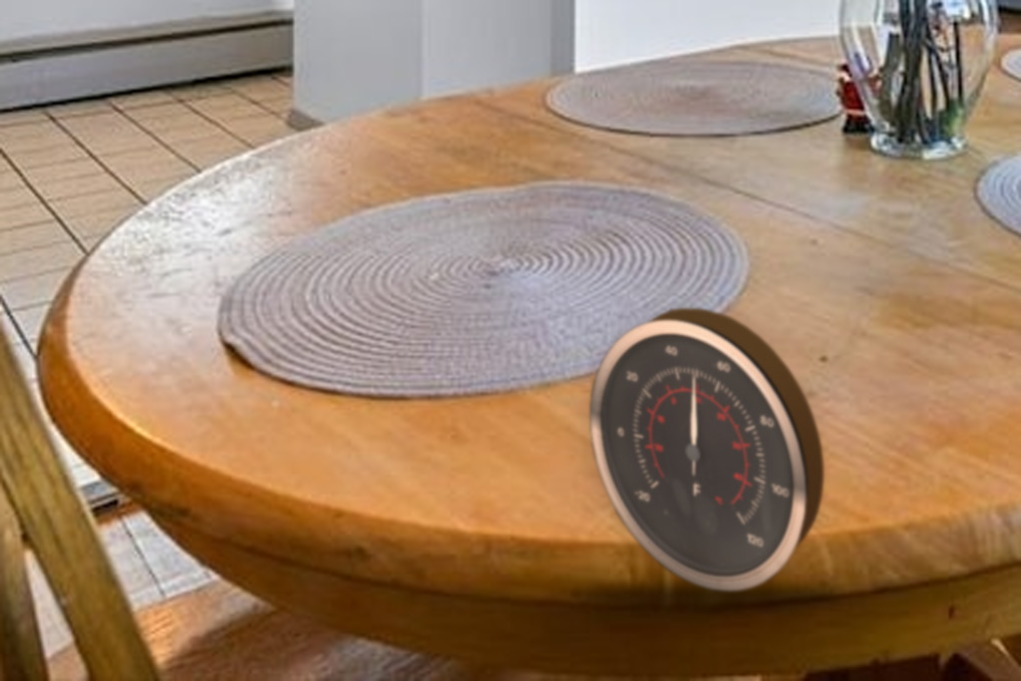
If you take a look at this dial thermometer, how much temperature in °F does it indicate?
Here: 50 °F
